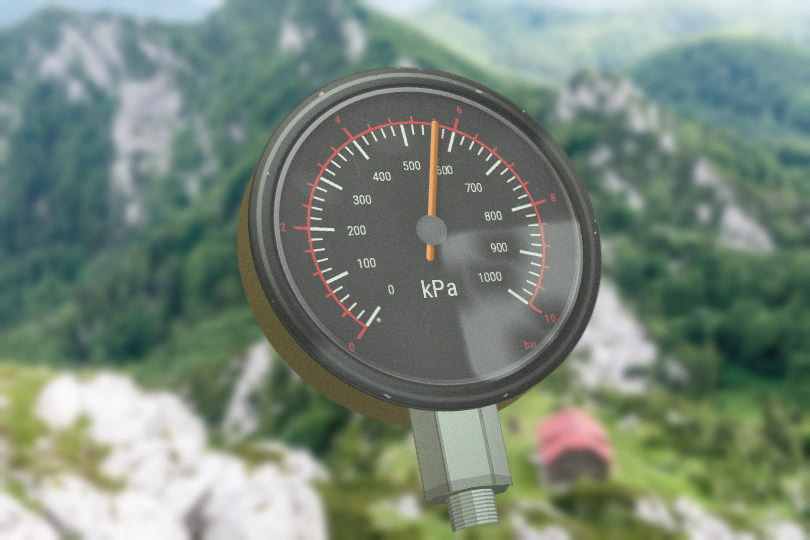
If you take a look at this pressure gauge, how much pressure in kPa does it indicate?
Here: 560 kPa
